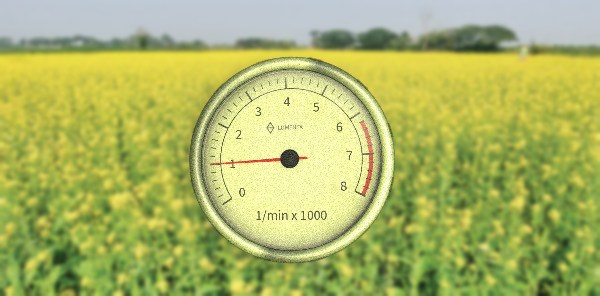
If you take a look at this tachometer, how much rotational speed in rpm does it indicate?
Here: 1000 rpm
